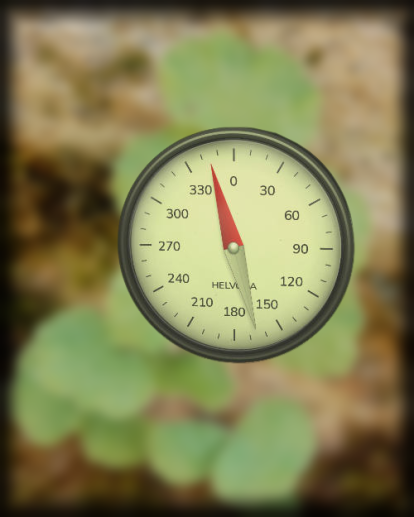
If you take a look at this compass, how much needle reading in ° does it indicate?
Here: 345 °
